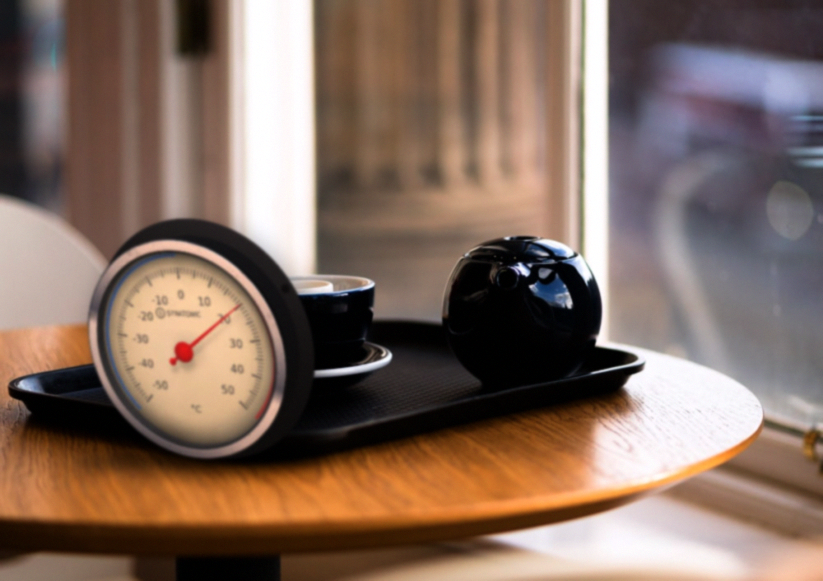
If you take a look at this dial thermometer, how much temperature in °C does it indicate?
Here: 20 °C
